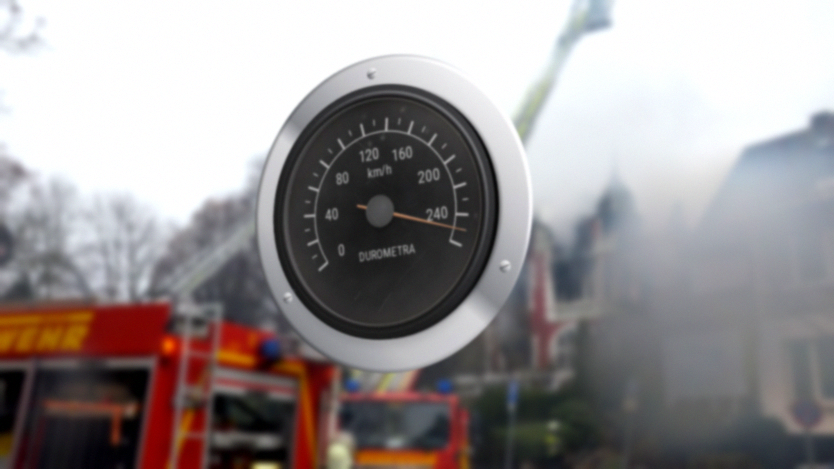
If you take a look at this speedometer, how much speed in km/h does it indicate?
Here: 250 km/h
